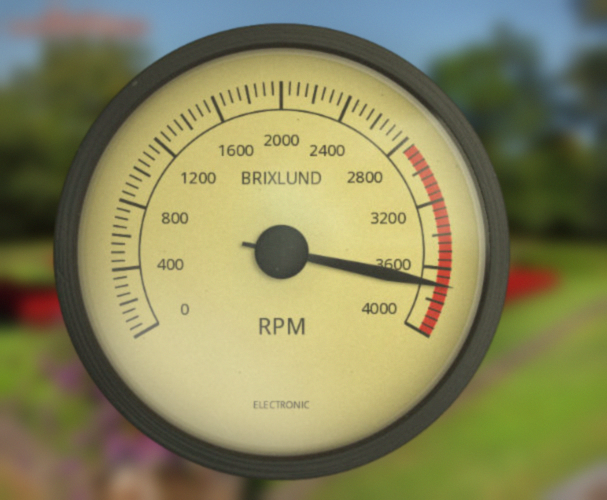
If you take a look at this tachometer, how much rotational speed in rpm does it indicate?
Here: 3700 rpm
